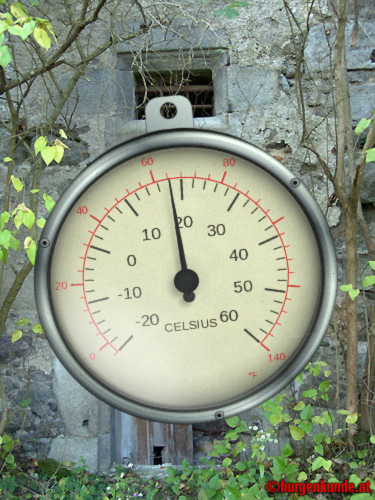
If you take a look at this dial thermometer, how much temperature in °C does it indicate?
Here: 18 °C
